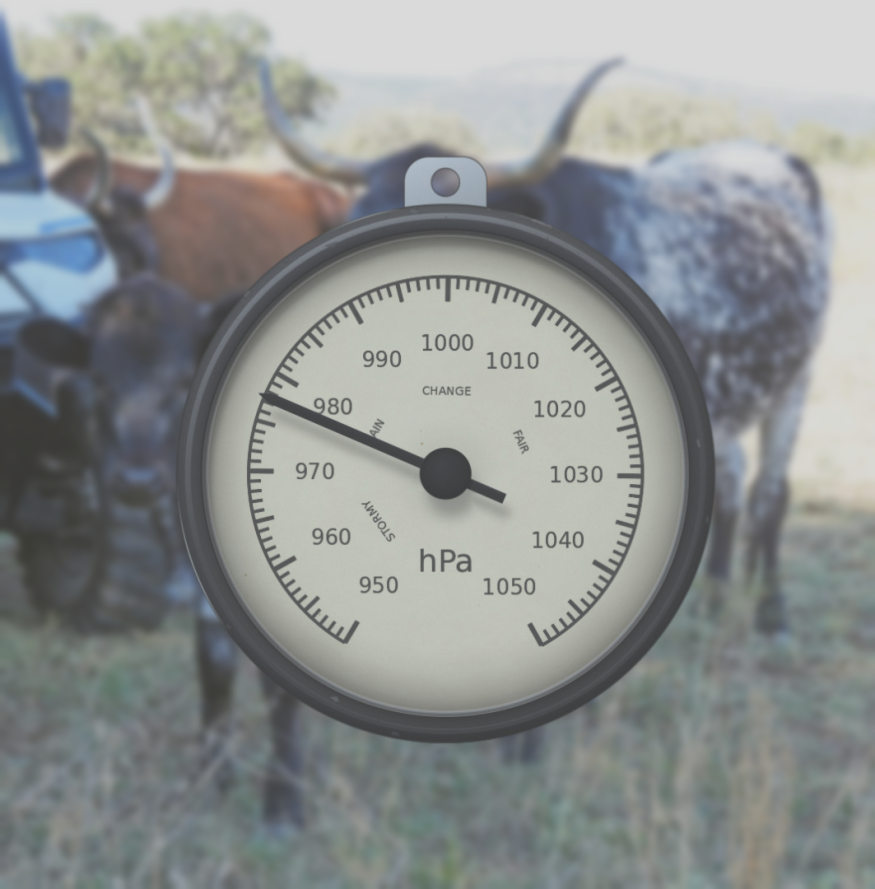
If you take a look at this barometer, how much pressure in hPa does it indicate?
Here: 977.5 hPa
